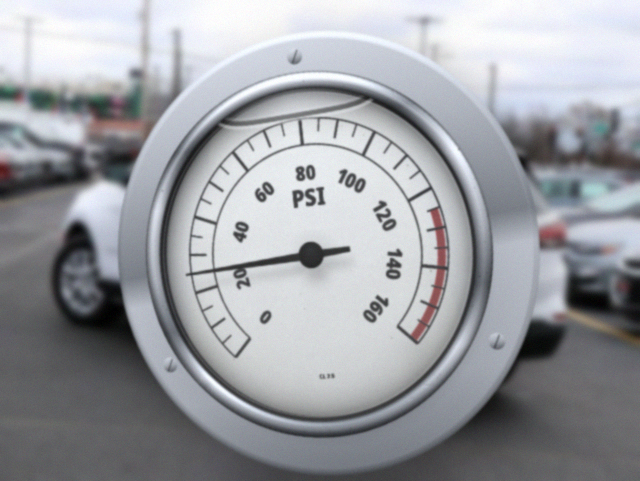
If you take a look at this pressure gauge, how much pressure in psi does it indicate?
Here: 25 psi
